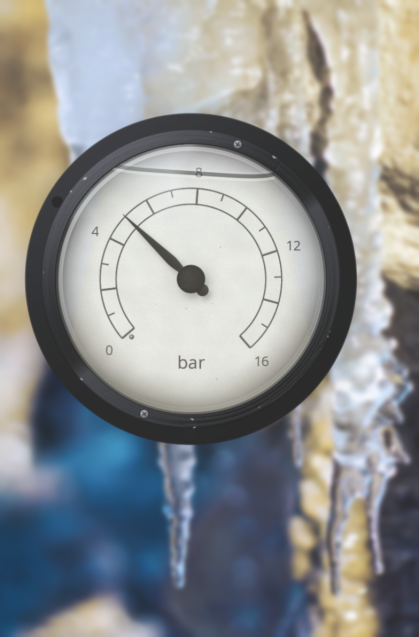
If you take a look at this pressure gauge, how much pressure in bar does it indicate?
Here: 5 bar
